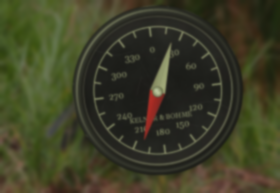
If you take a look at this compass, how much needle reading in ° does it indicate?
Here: 202.5 °
